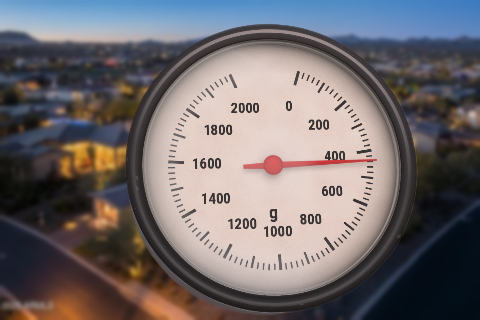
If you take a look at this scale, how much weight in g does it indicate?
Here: 440 g
